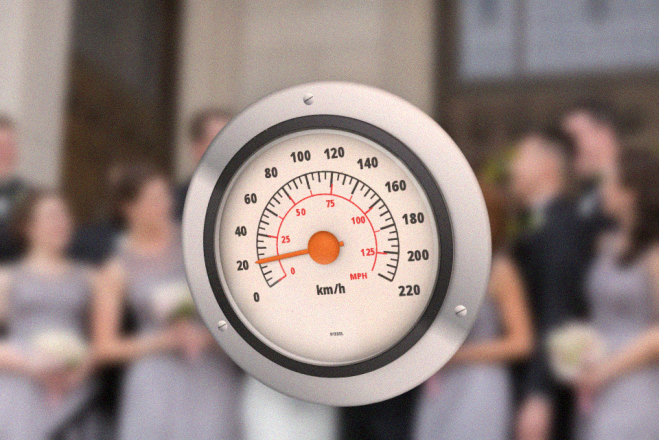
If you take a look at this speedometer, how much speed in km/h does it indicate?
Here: 20 km/h
